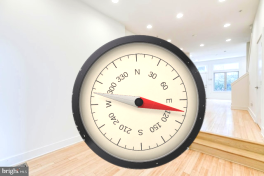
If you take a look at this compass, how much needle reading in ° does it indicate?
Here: 105 °
